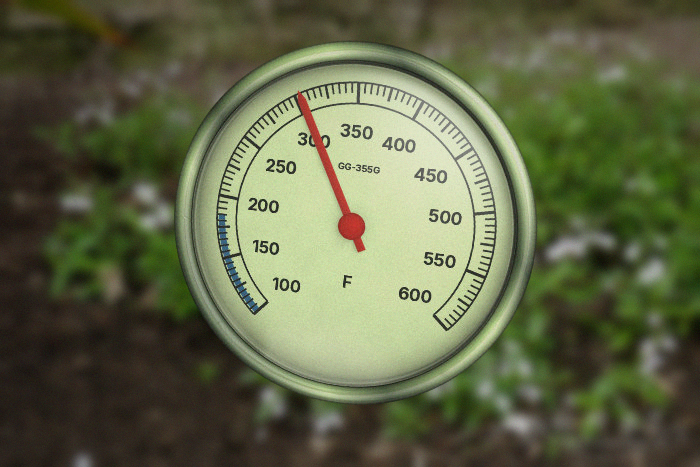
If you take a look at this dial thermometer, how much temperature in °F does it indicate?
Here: 305 °F
